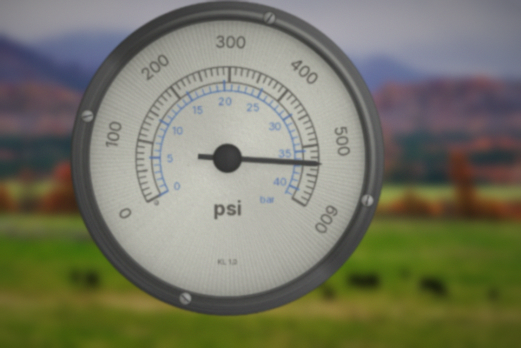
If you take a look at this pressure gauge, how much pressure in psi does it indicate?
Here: 530 psi
